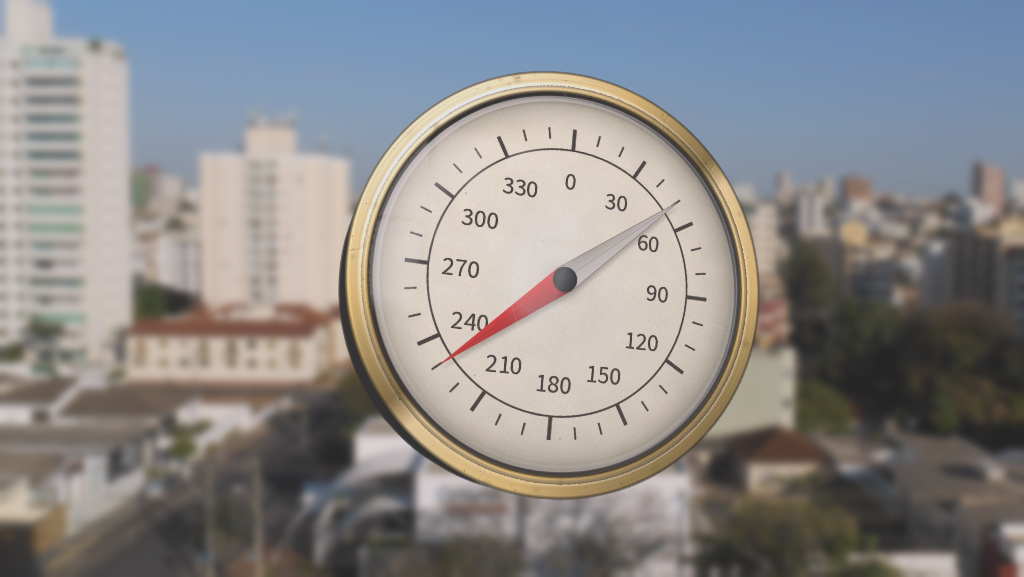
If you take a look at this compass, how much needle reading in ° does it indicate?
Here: 230 °
